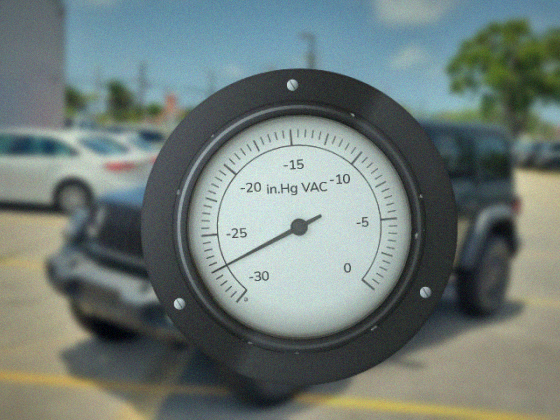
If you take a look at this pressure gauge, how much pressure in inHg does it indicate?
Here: -27.5 inHg
